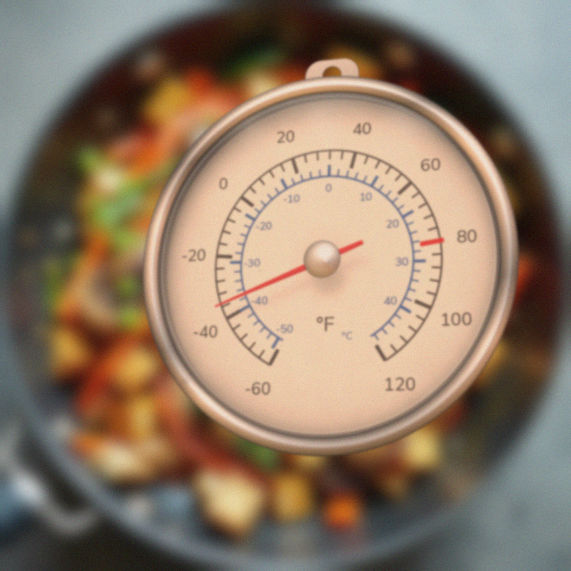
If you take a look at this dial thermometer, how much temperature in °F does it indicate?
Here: -36 °F
